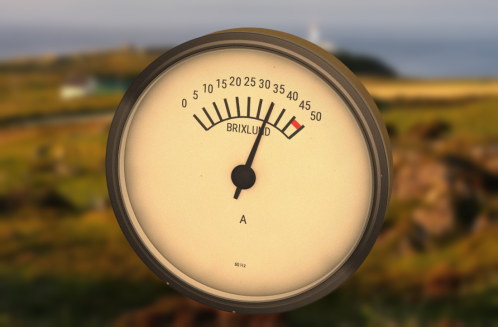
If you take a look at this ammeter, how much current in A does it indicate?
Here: 35 A
